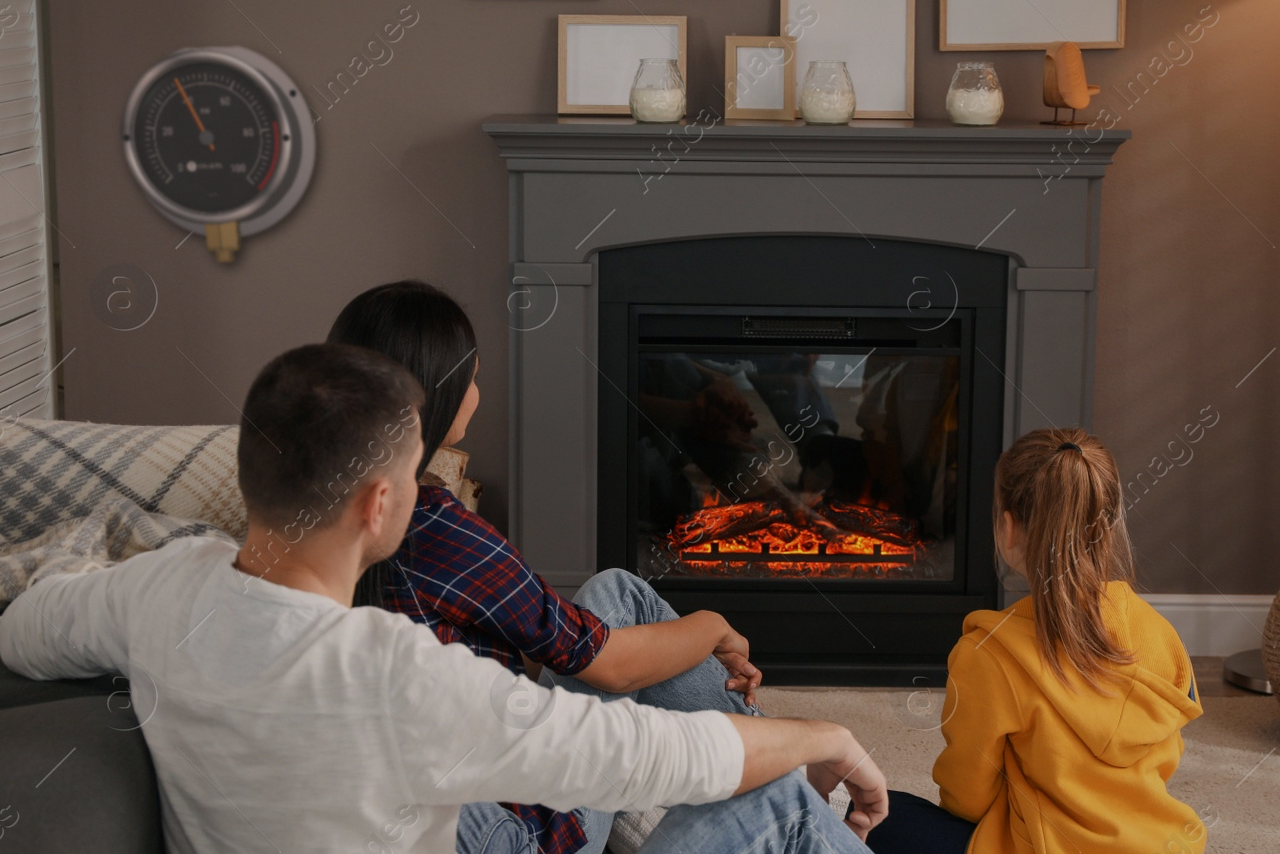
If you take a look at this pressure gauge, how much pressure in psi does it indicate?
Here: 40 psi
